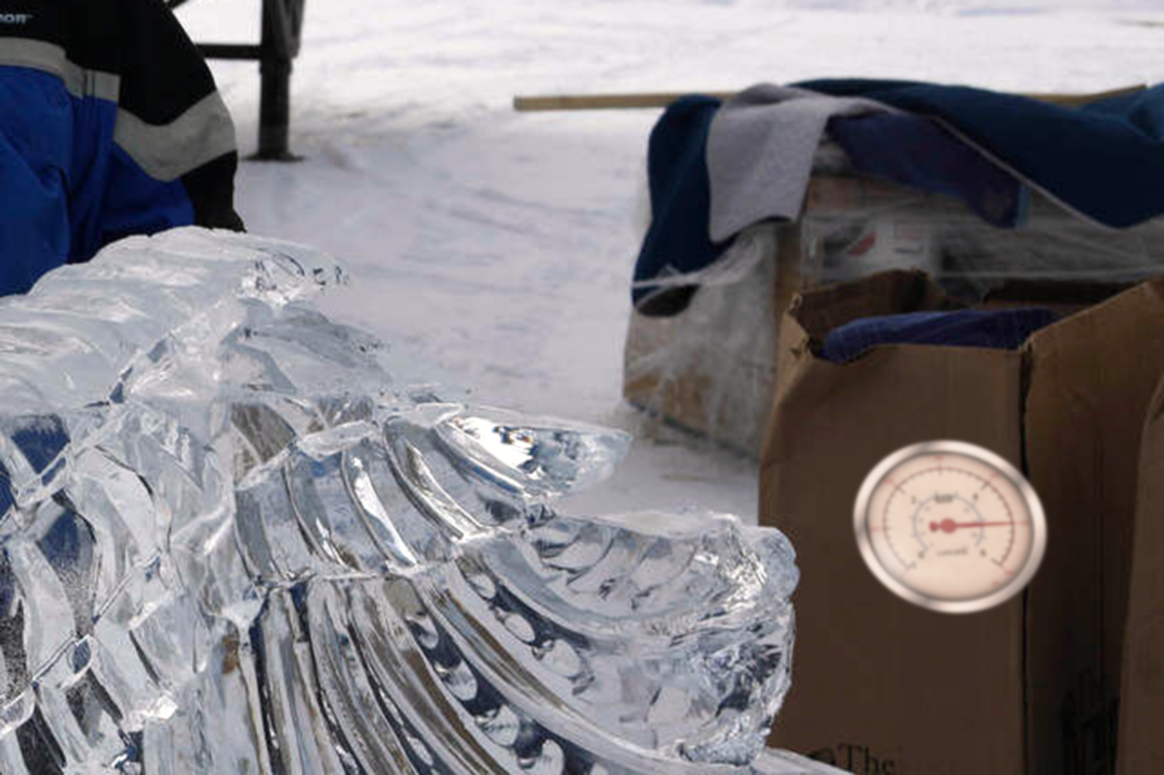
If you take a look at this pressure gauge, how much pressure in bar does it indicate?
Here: 5 bar
